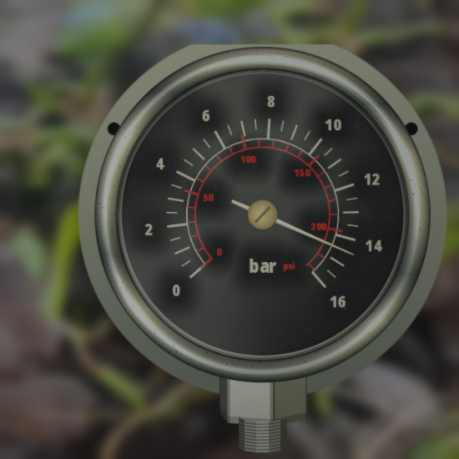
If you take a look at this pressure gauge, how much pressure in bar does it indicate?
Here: 14.5 bar
